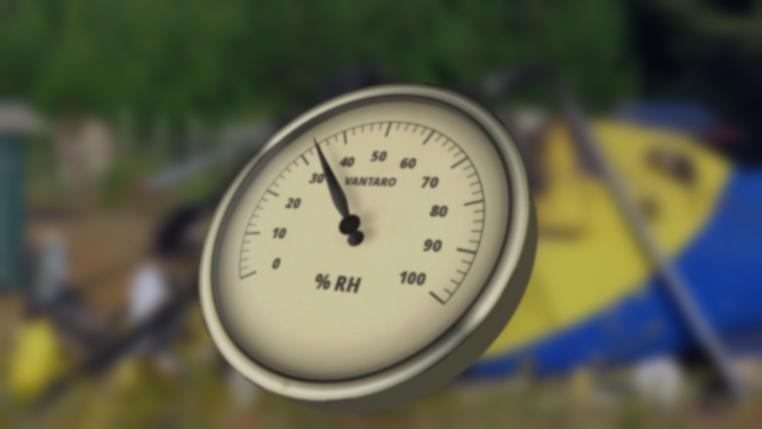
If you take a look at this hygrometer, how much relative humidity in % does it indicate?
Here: 34 %
